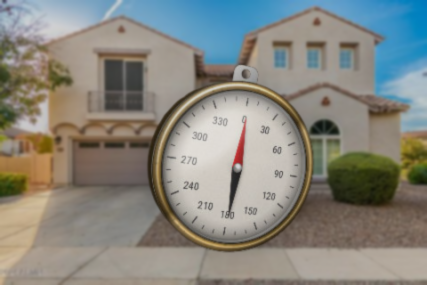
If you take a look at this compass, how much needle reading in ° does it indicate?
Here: 0 °
